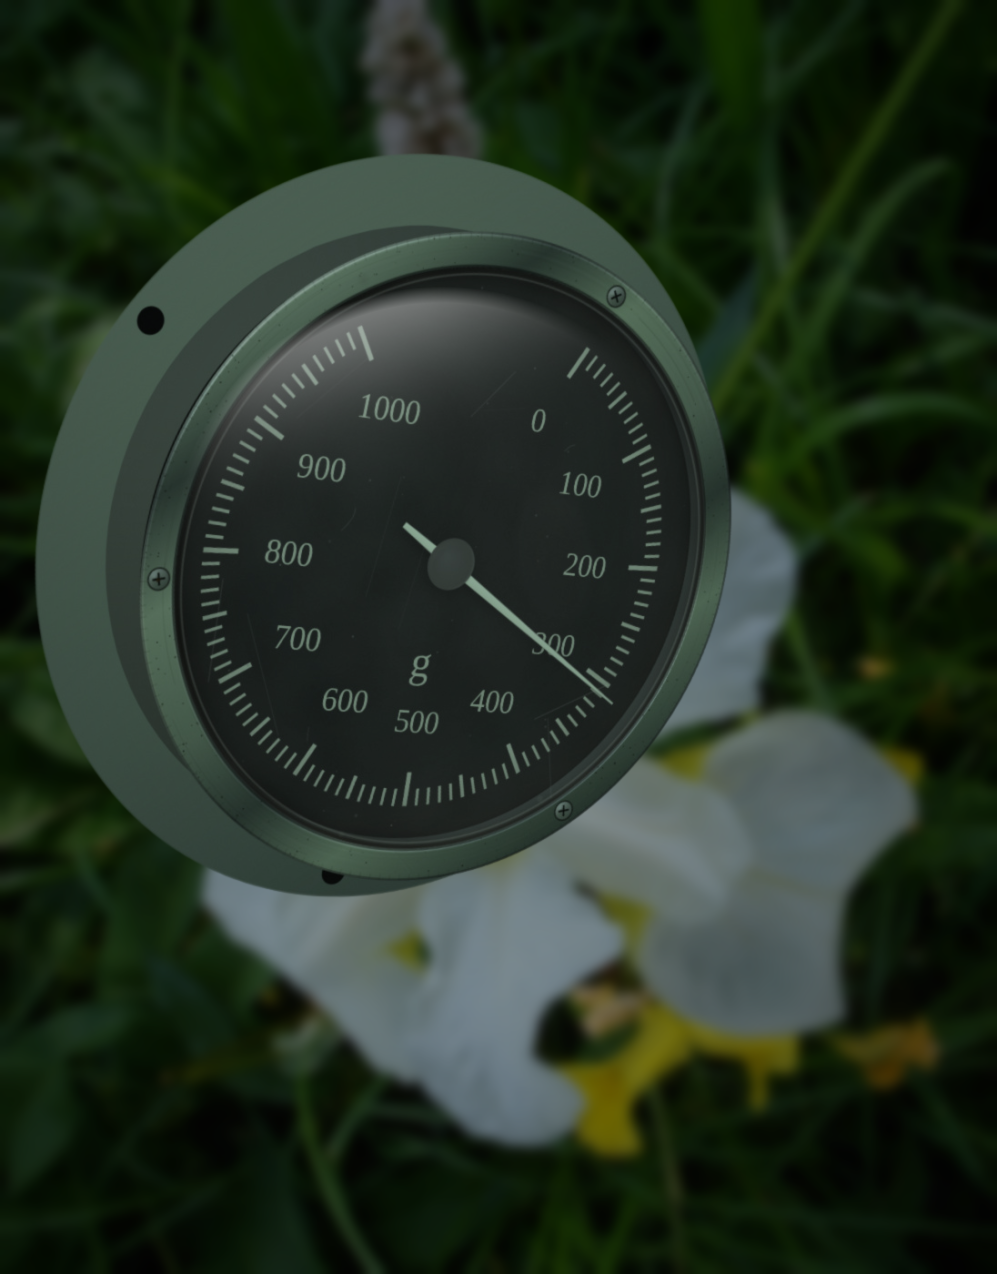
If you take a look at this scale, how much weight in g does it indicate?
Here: 310 g
